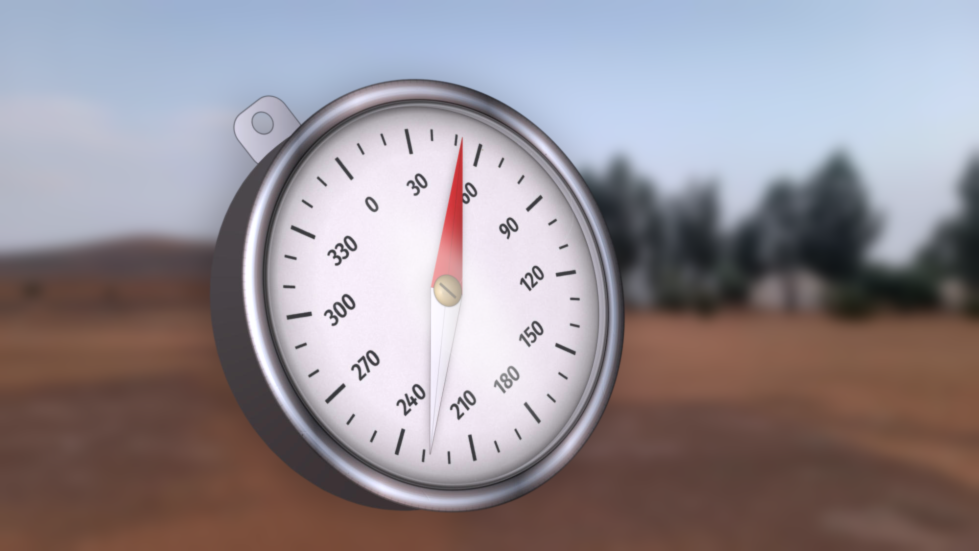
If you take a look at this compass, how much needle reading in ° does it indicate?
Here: 50 °
